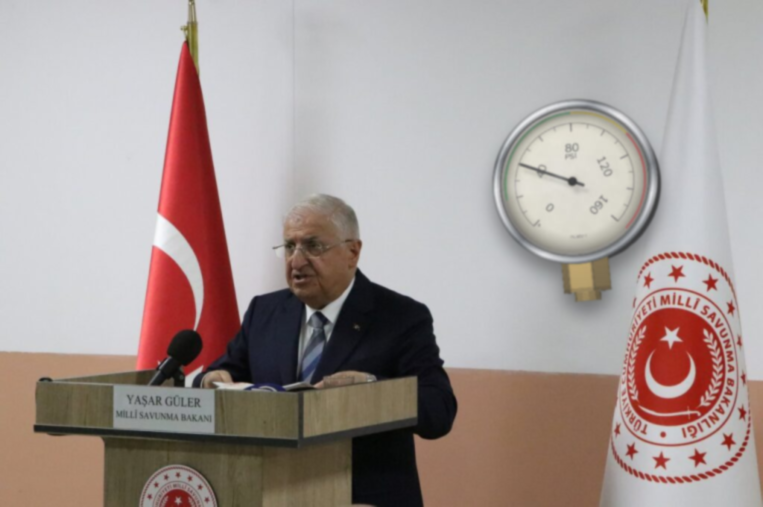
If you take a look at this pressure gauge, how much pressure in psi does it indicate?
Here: 40 psi
